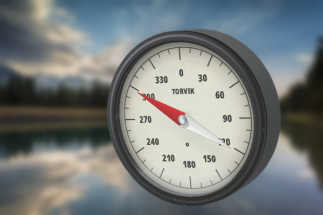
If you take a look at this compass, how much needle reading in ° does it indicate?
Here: 300 °
